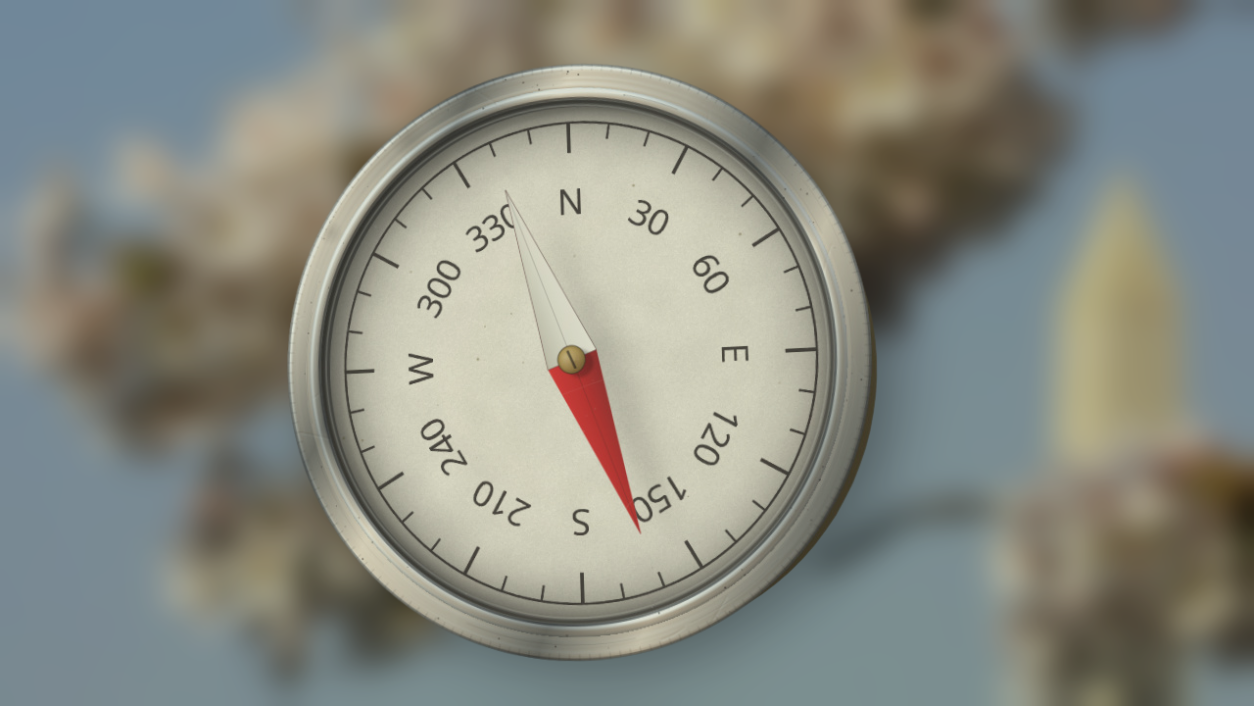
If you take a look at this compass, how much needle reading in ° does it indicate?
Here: 160 °
